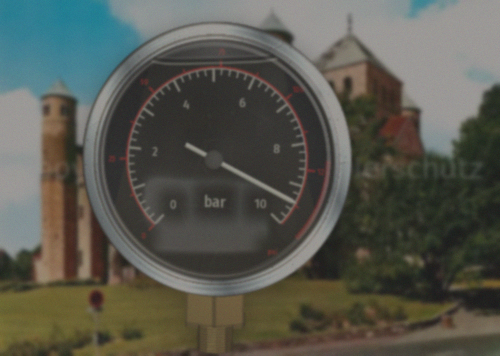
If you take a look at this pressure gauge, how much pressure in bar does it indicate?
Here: 9.4 bar
